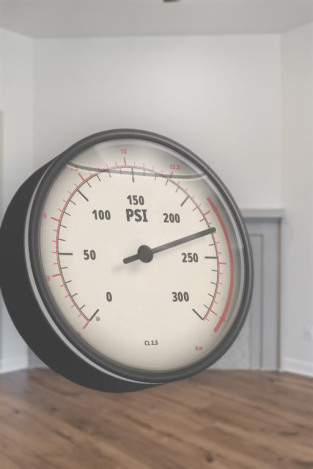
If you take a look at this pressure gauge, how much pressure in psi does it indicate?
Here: 230 psi
